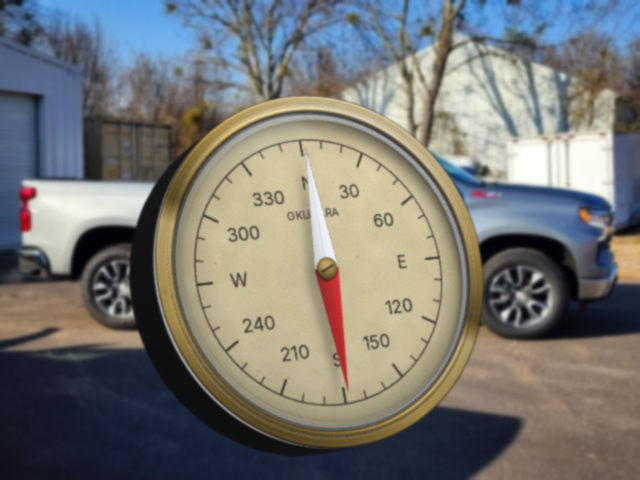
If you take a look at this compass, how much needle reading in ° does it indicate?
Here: 180 °
